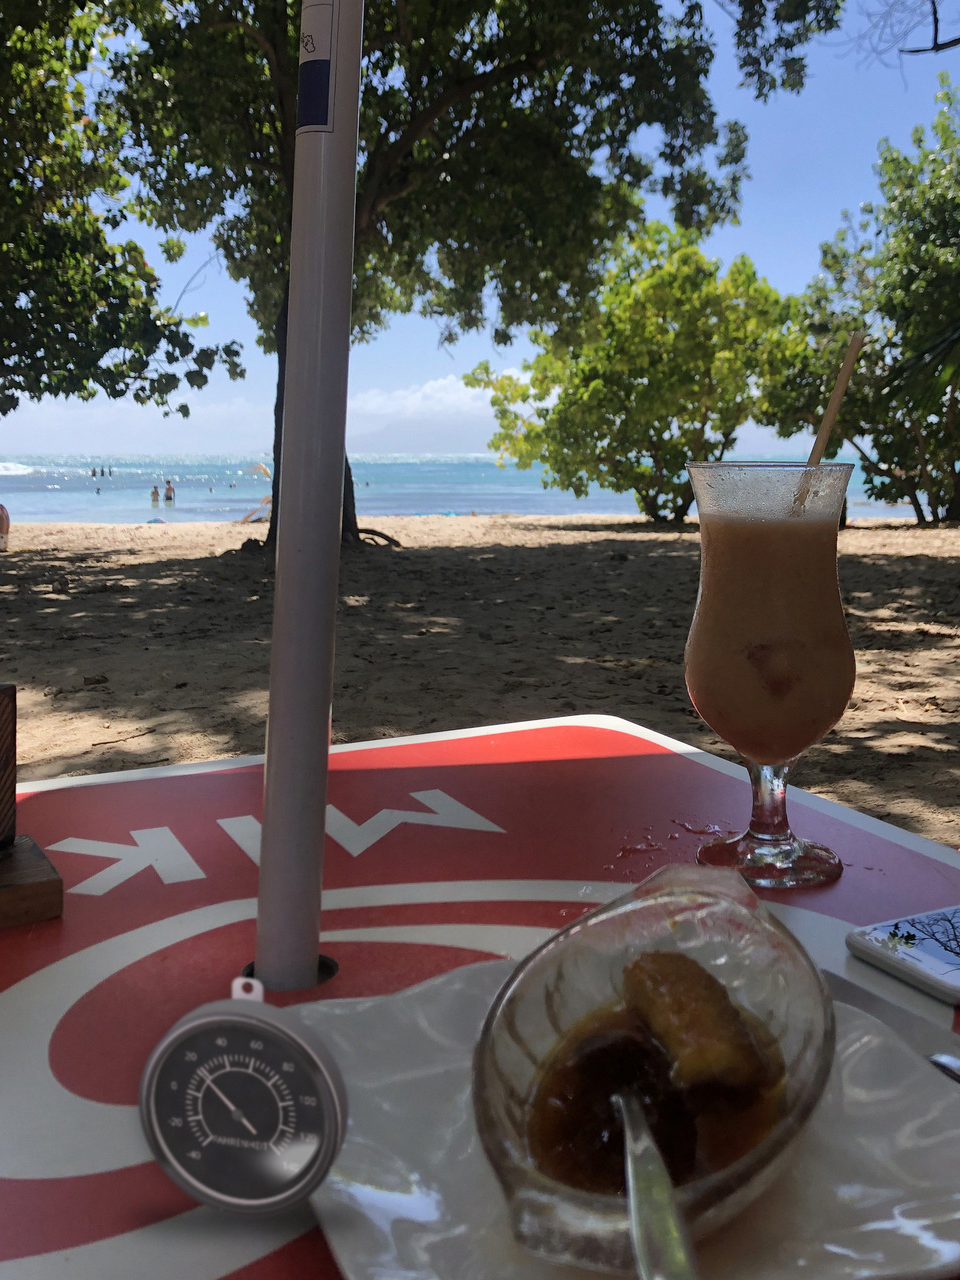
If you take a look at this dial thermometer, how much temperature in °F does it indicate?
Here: 20 °F
